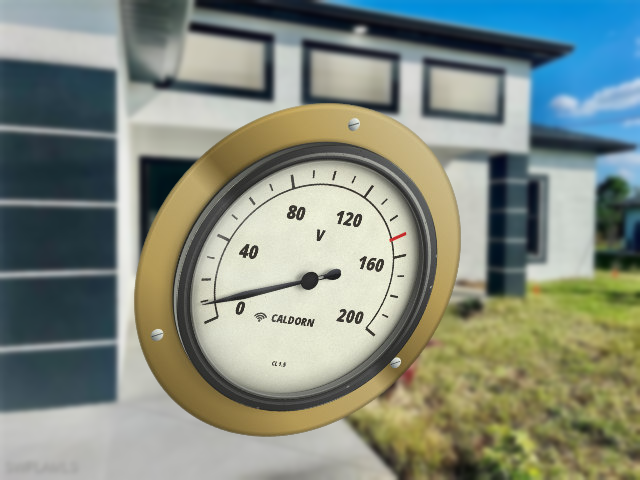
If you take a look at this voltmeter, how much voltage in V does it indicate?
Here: 10 V
